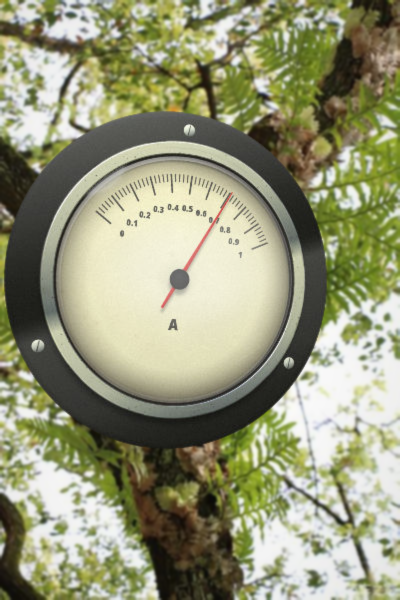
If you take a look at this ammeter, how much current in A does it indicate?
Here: 0.7 A
